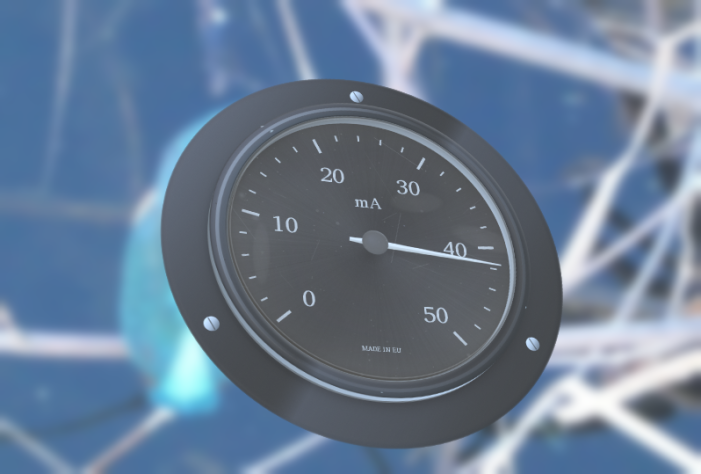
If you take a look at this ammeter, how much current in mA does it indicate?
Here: 42 mA
